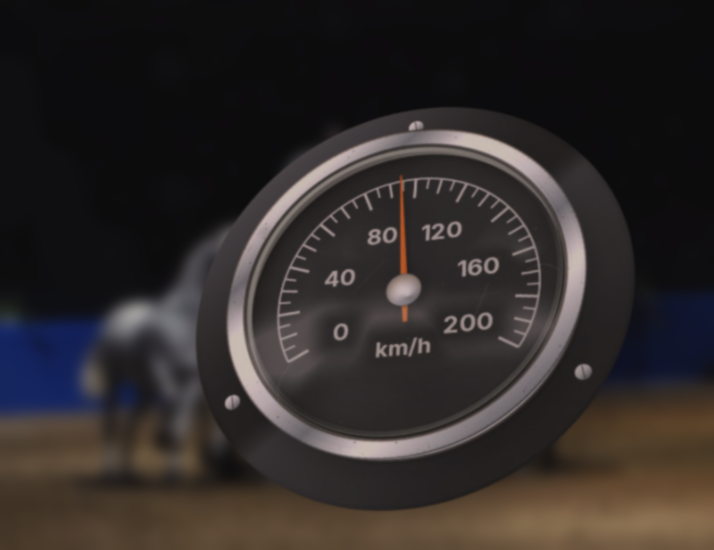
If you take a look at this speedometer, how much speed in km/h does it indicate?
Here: 95 km/h
